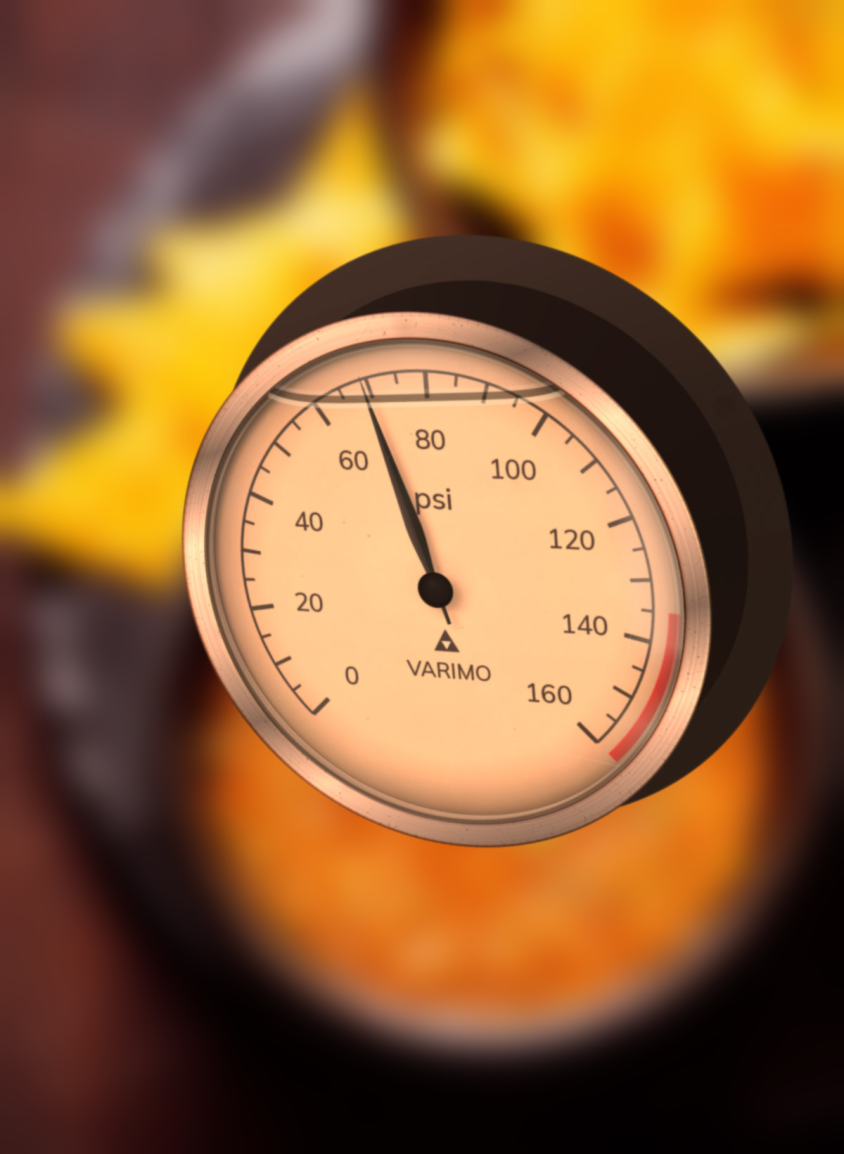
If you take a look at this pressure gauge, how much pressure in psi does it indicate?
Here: 70 psi
